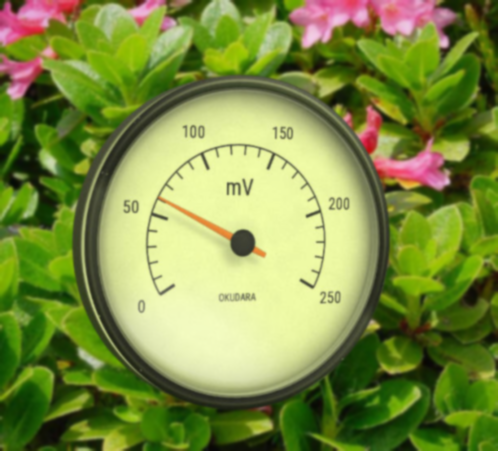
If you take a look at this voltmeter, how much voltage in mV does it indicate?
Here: 60 mV
